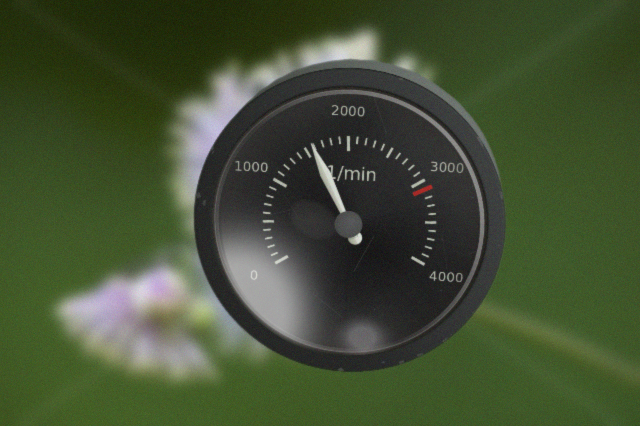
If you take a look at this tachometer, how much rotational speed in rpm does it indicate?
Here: 1600 rpm
